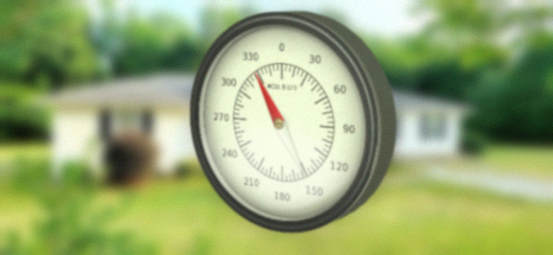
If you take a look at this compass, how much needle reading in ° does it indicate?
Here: 330 °
